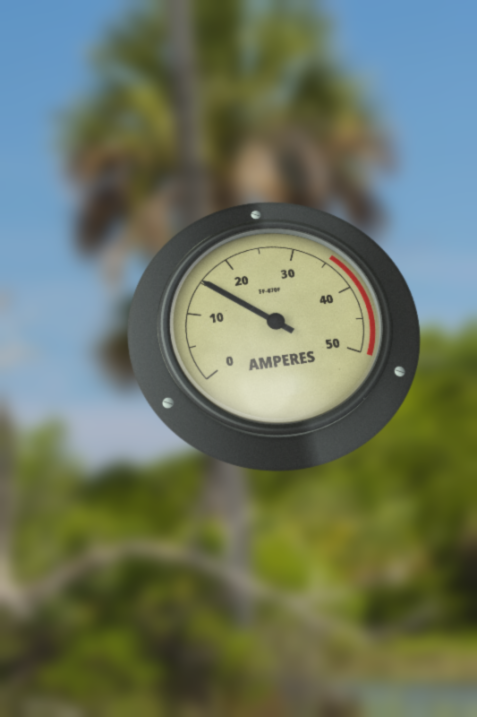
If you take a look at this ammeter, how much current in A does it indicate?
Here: 15 A
